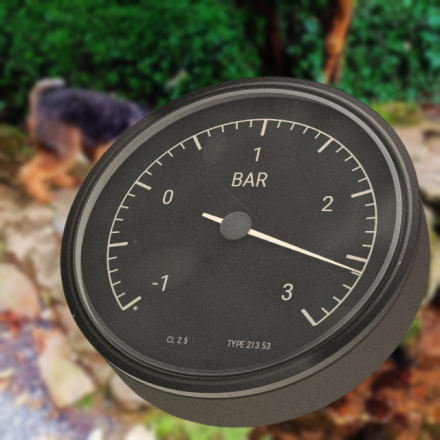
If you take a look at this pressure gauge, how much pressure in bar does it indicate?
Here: 2.6 bar
